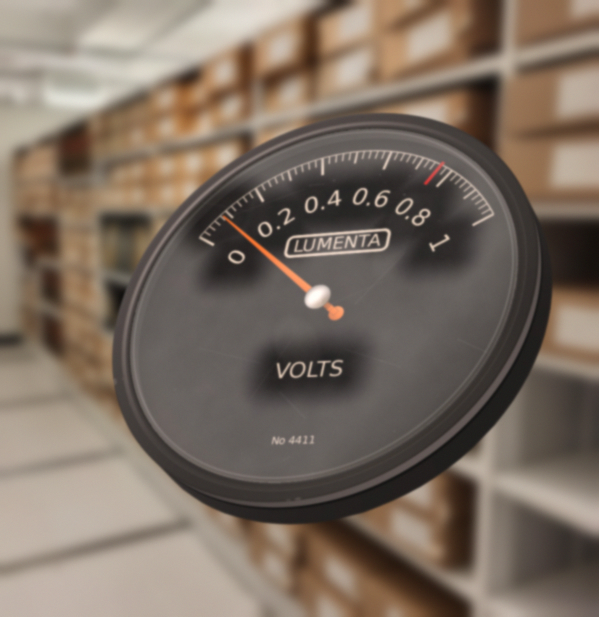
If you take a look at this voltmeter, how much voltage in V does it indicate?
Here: 0.08 V
